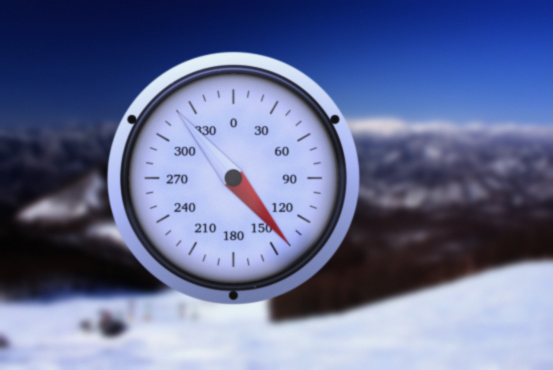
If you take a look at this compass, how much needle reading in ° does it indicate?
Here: 140 °
